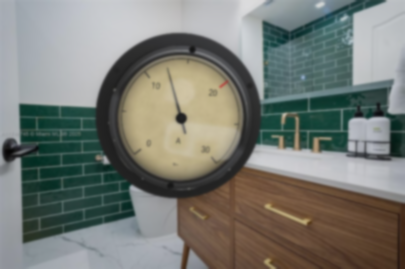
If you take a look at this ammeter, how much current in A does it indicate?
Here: 12.5 A
